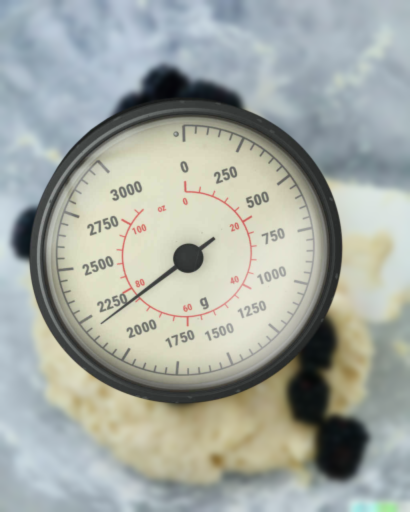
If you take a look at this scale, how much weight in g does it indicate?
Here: 2200 g
